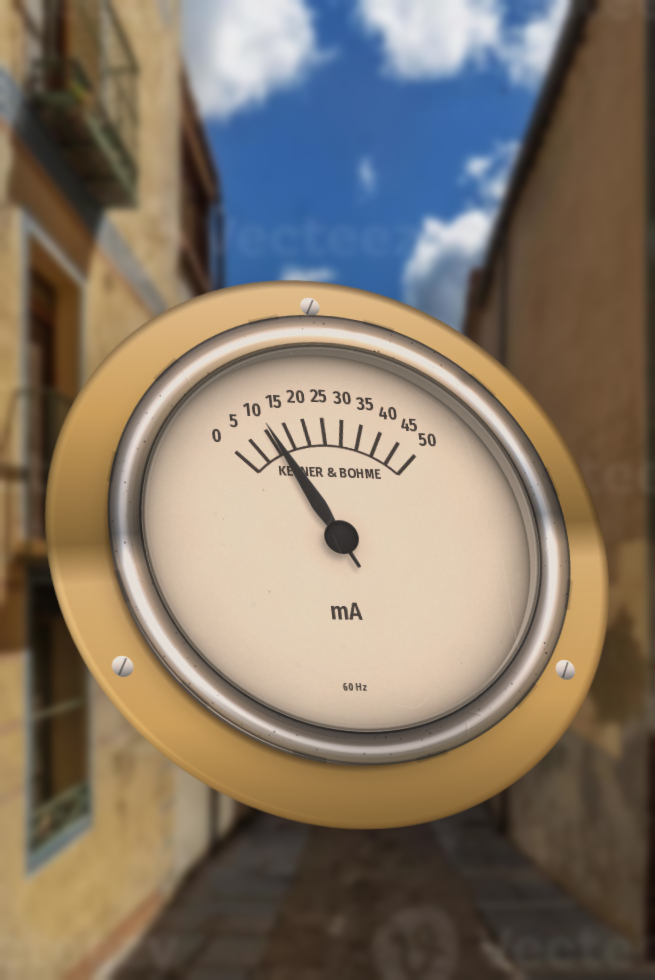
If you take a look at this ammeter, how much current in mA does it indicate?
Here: 10 mA
